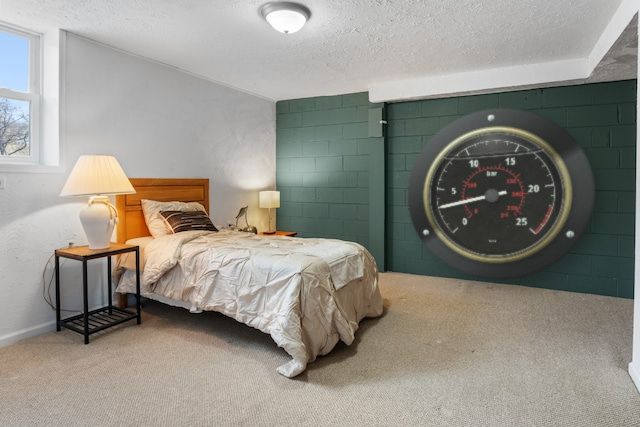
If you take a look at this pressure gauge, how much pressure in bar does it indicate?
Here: 3 bar
